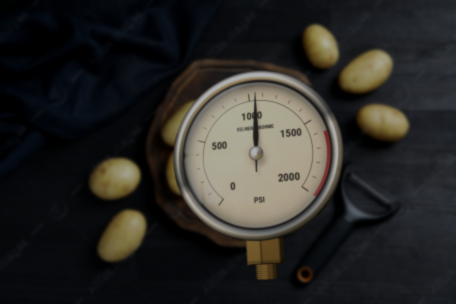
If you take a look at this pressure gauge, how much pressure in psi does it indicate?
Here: 1050 psi
